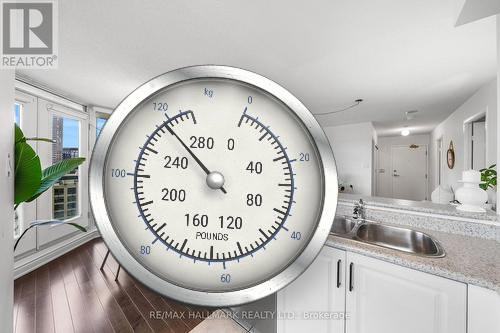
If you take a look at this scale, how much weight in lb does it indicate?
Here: 260 lb
